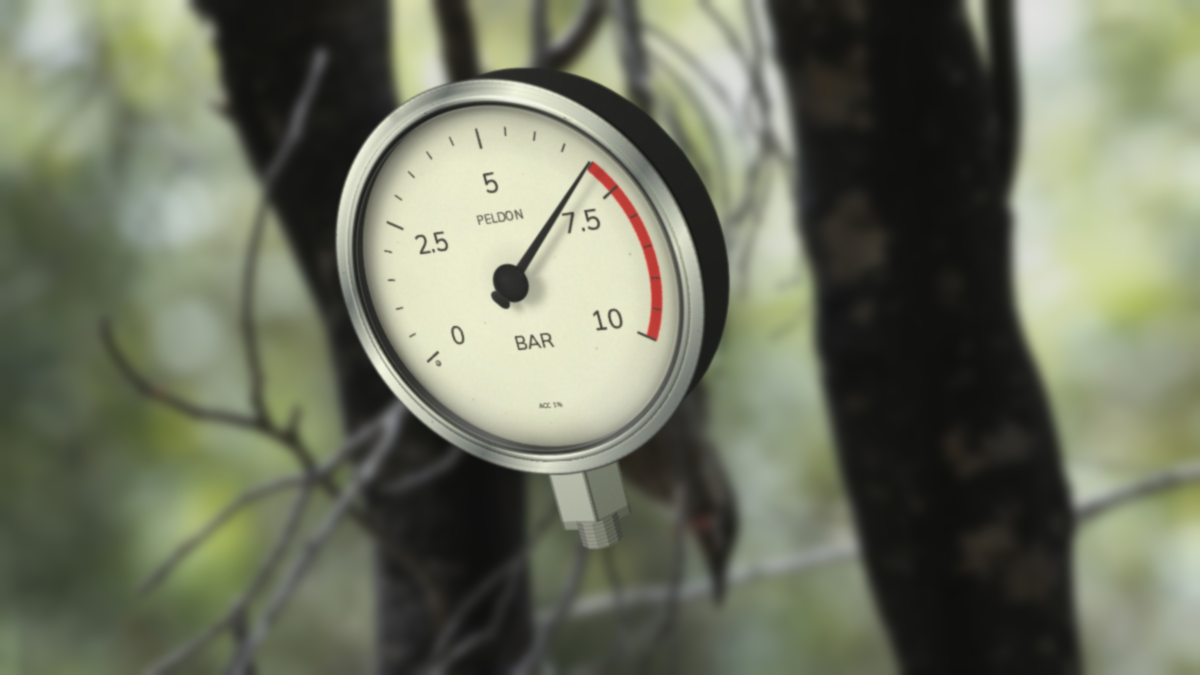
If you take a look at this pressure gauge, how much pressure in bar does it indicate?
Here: 7 bar
